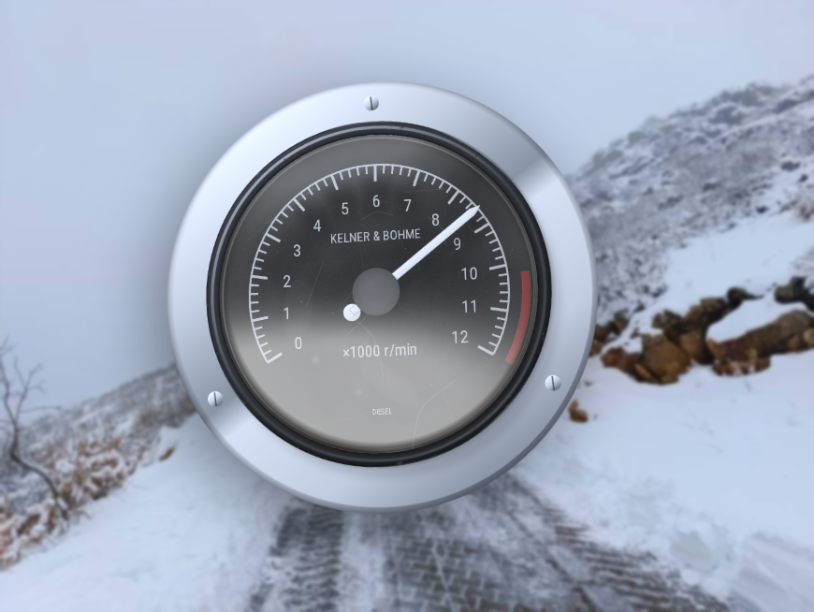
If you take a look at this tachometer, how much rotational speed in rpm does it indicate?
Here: 8600 rpm
